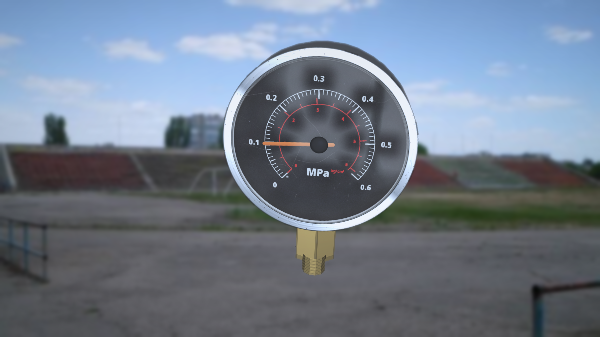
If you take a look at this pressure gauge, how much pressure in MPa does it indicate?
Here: 0.1 MPa
